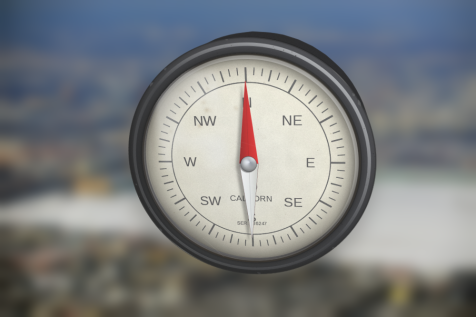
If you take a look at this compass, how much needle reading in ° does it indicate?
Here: 0 °
